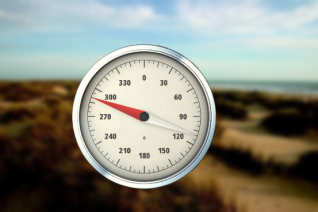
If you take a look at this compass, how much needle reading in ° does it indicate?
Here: 290 °
